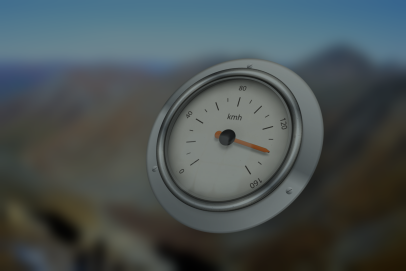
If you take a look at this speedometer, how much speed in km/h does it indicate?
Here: 140 km/h
